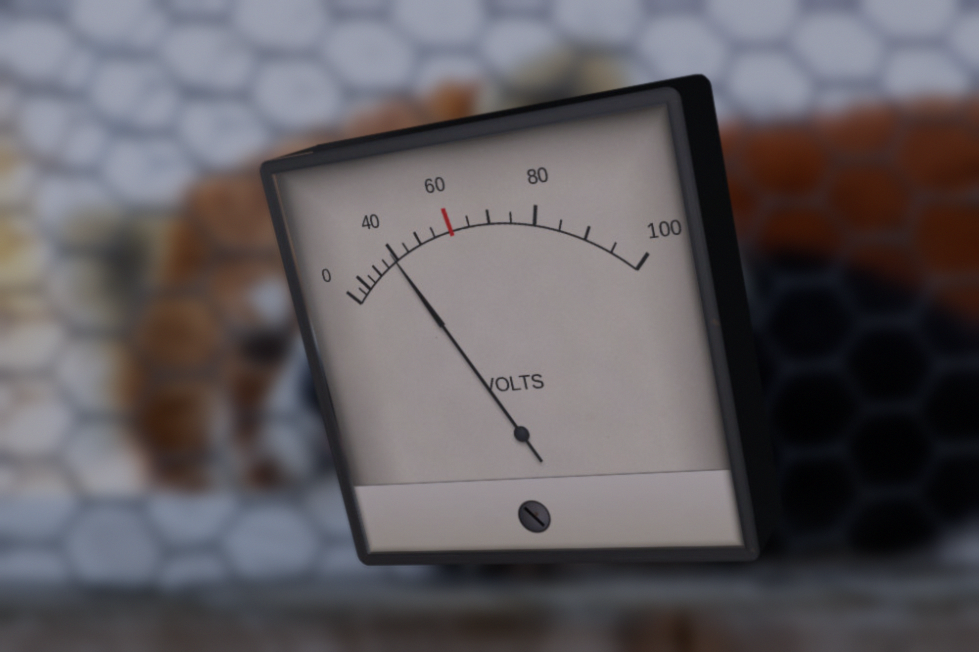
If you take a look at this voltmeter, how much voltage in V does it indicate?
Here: 40 V
